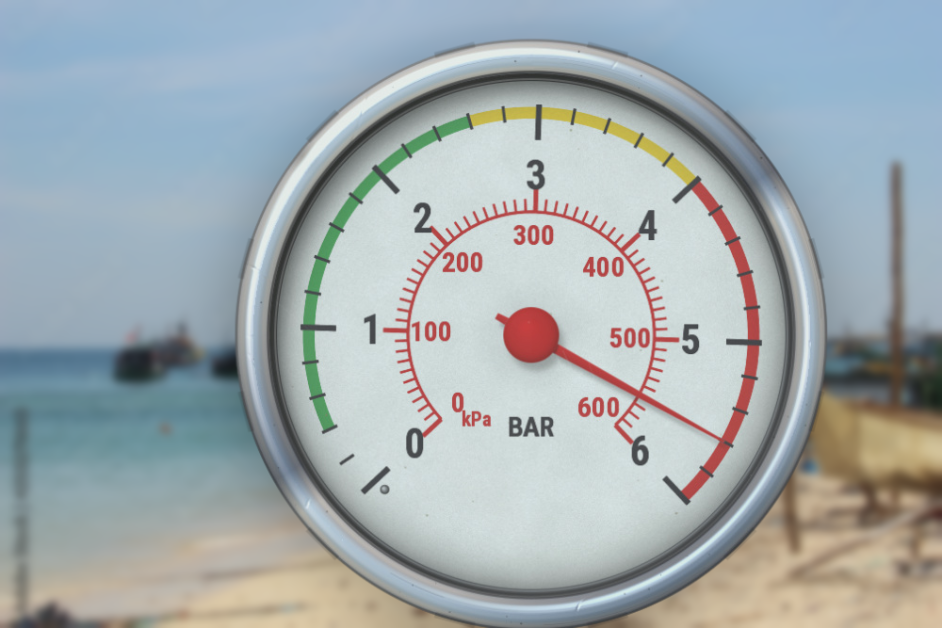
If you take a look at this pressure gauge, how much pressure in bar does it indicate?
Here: 5.6 bar
